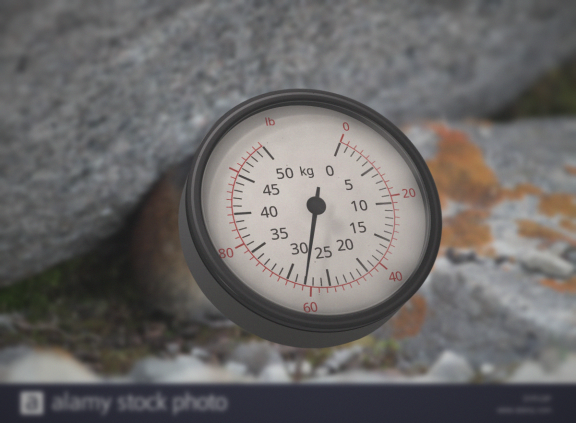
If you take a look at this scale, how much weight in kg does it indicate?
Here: 28 kg
